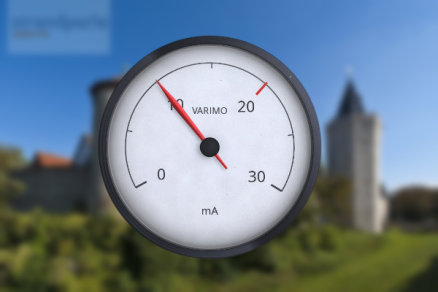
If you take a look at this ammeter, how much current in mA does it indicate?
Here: 10 mA
